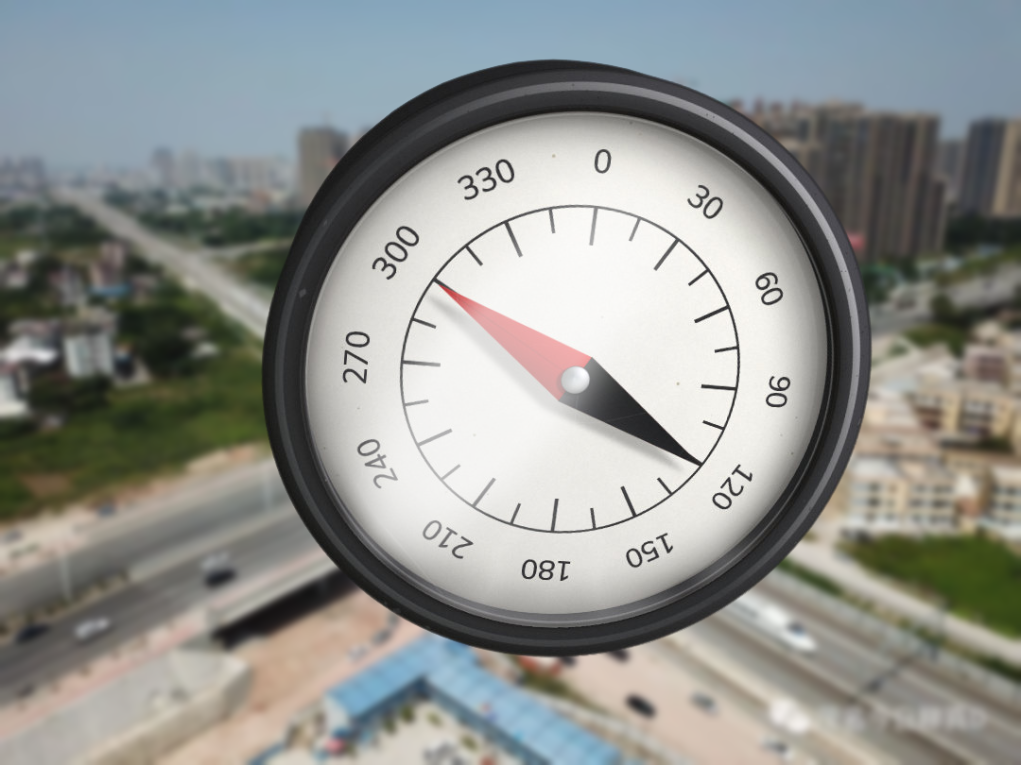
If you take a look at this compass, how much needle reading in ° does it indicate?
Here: 300 °
